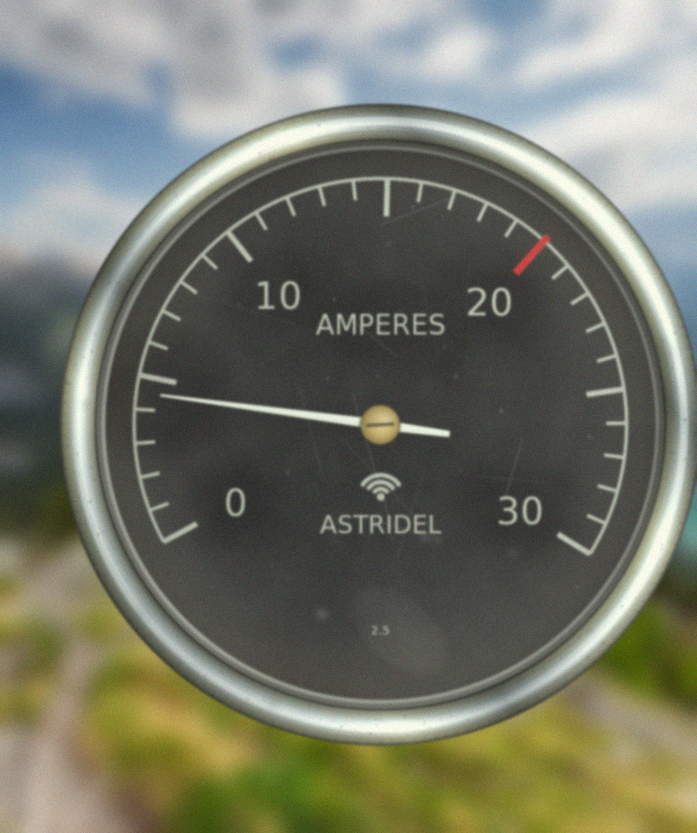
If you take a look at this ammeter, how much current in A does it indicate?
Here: 4.5 A
